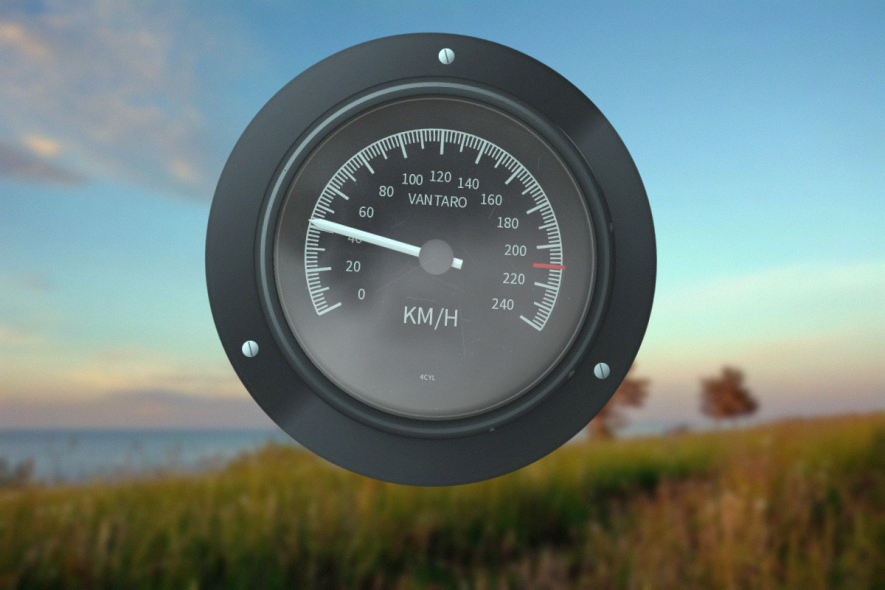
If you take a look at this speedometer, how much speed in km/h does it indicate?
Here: 42 km/h
